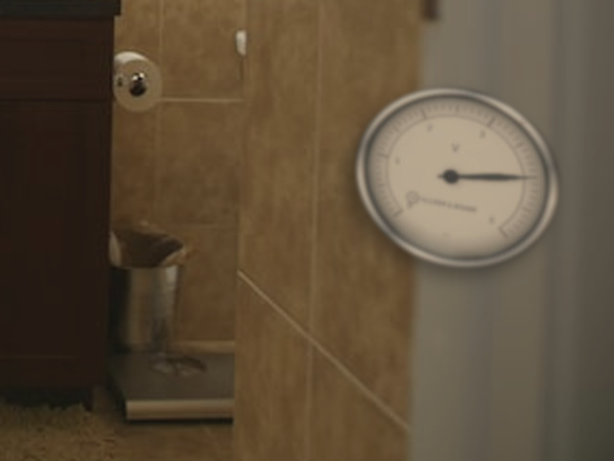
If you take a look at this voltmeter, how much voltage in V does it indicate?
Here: 4 V
